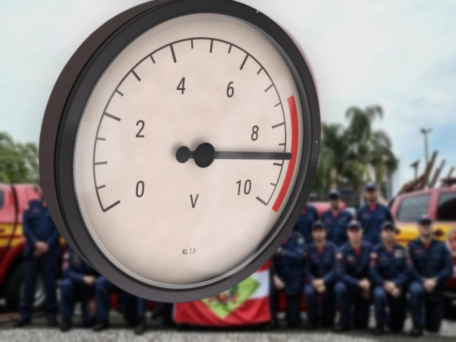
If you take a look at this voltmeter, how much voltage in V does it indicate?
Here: 8.75 V
